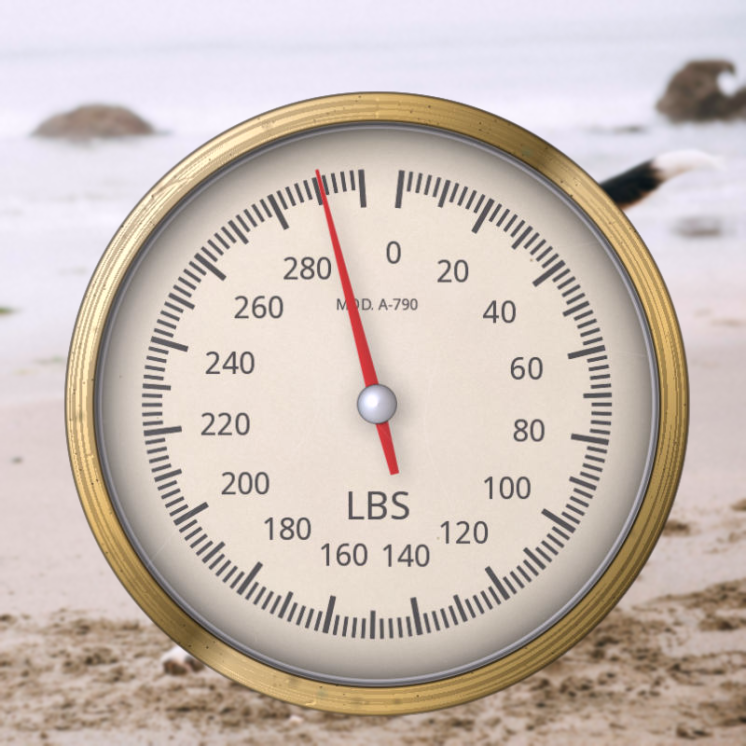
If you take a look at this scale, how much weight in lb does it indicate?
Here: 291 lb
